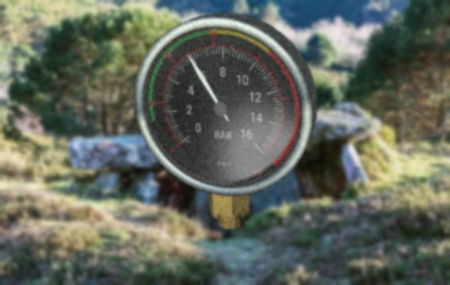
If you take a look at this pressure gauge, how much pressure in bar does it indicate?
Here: 6 bar
